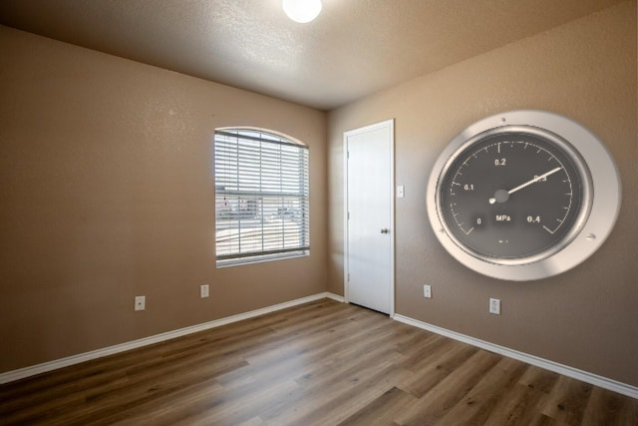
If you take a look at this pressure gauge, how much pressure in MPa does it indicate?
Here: 0.3 MPa
